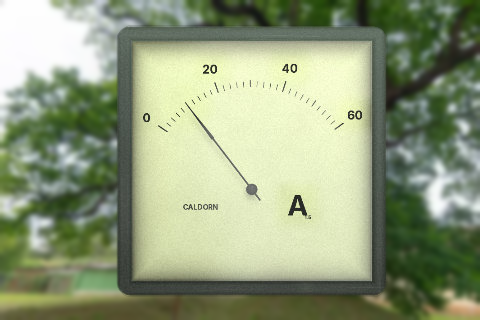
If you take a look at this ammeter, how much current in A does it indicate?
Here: 10 A
